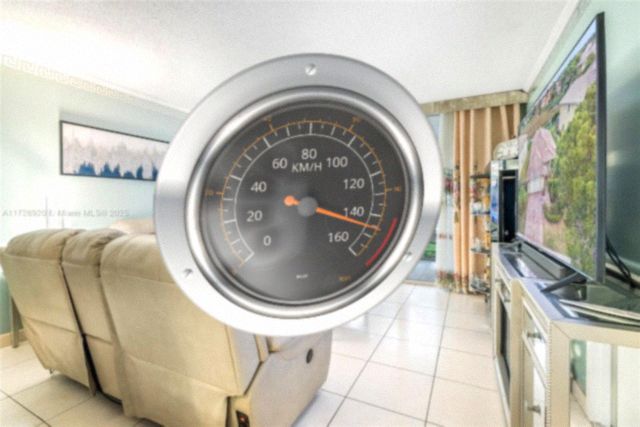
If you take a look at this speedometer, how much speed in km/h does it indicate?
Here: 145 km/h
